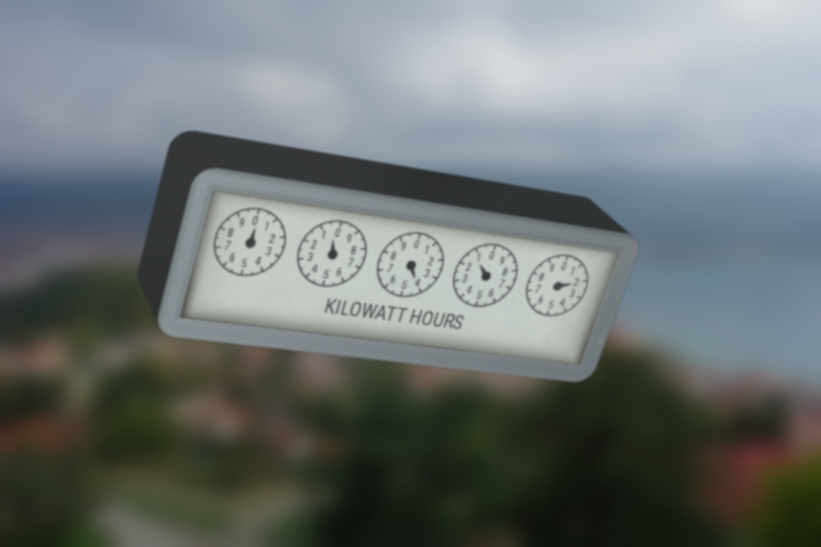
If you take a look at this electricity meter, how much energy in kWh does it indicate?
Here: 412 kWh
